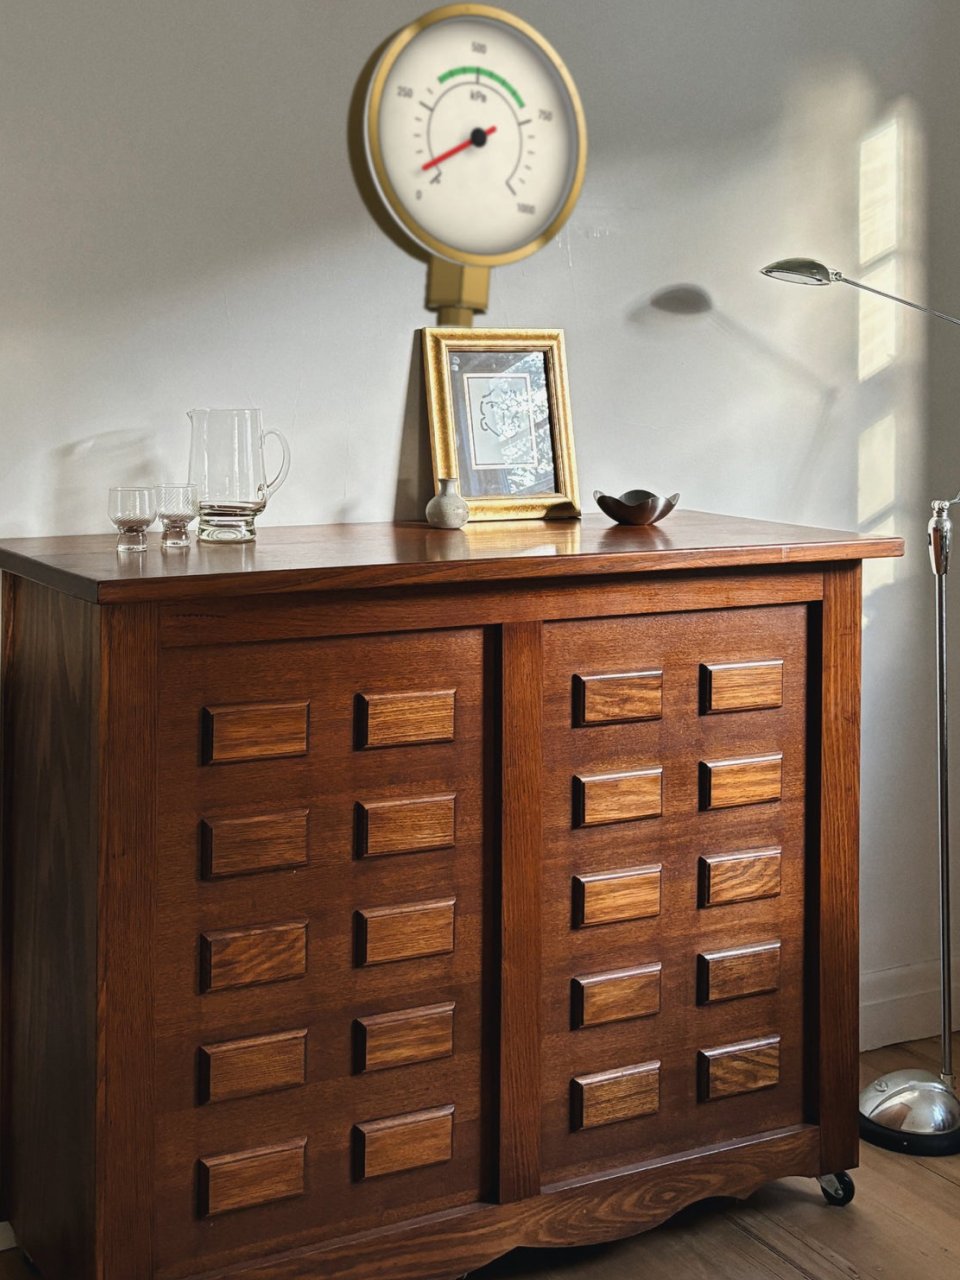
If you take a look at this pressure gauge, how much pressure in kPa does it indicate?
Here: 50 kPa
